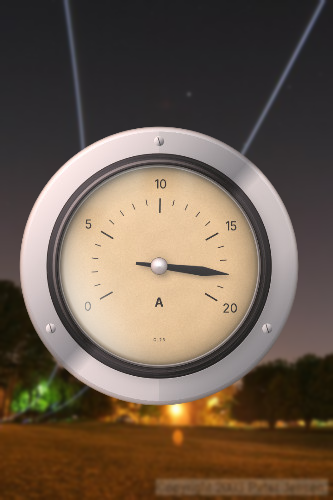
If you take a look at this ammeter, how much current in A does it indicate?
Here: 18 A
